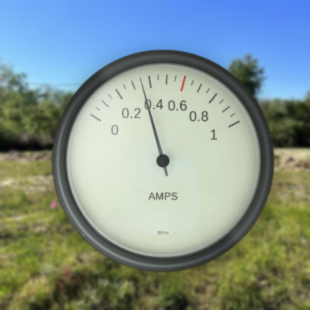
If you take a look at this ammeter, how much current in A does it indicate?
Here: 0.35 A
